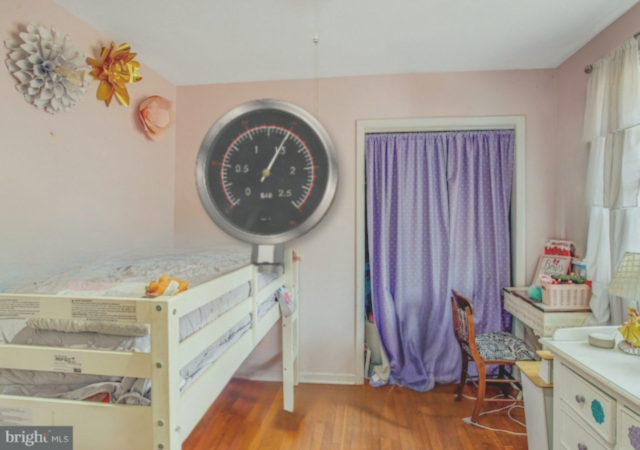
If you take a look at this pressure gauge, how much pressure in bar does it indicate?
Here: 1.5 bar
